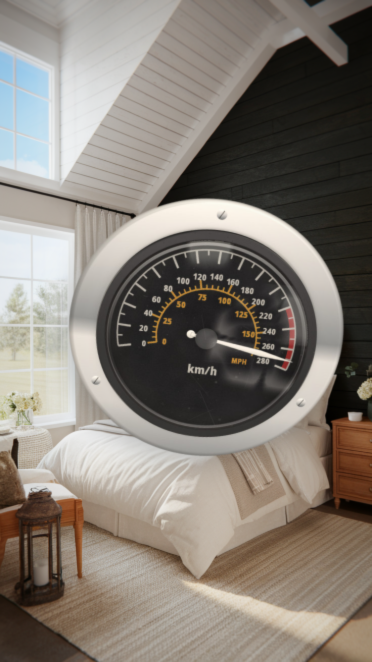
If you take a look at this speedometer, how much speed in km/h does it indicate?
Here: 270 km/h
